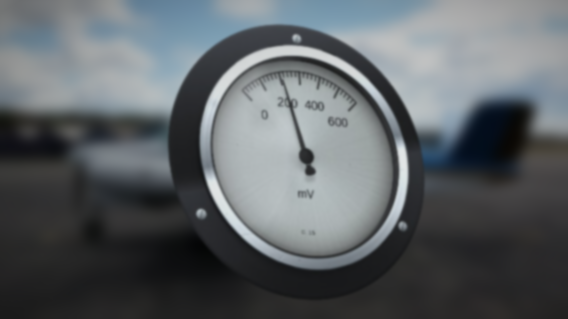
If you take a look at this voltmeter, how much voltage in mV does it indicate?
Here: 200 mV
